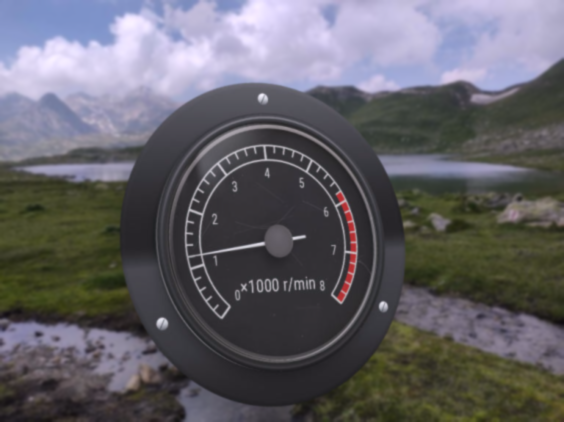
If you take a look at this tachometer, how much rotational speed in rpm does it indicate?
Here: 1200 rpm
